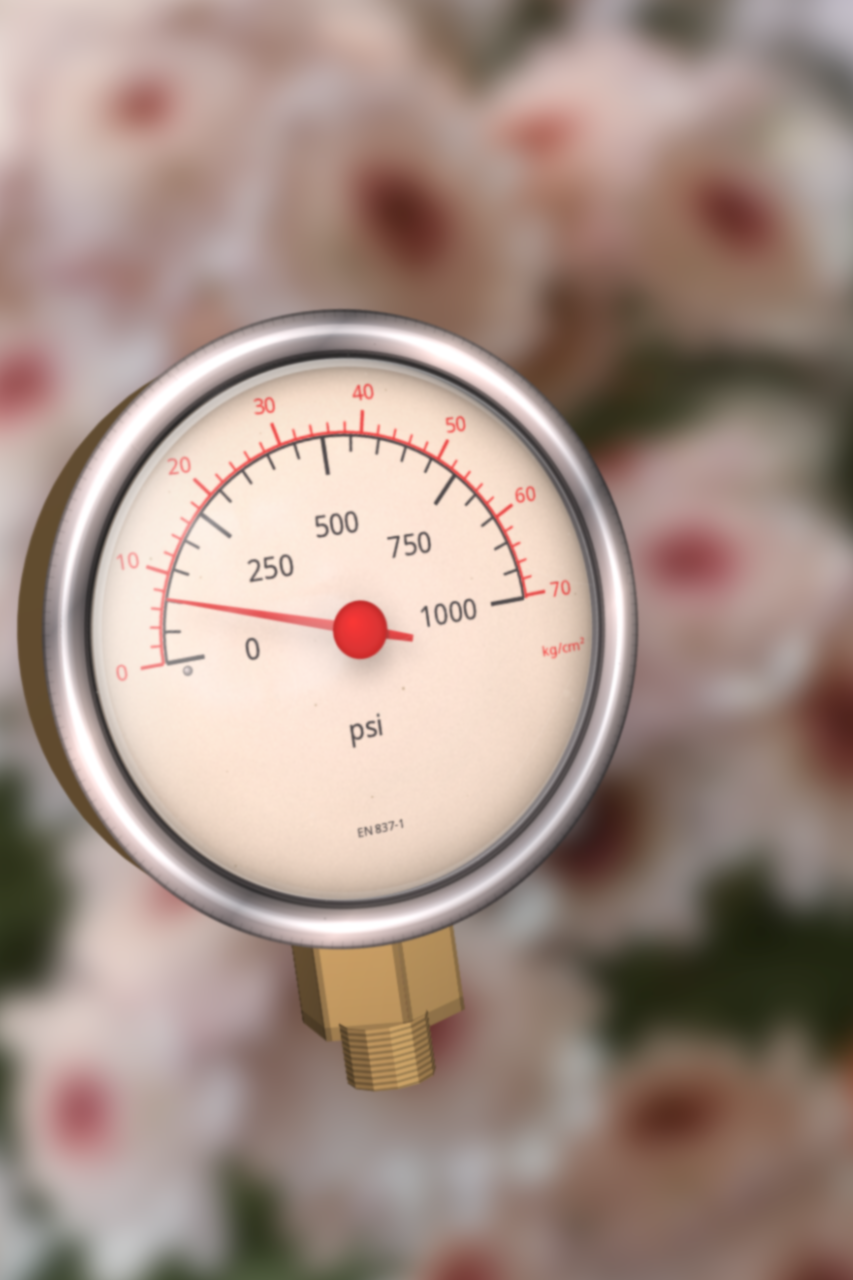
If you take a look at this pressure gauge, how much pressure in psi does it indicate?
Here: 100 psi
